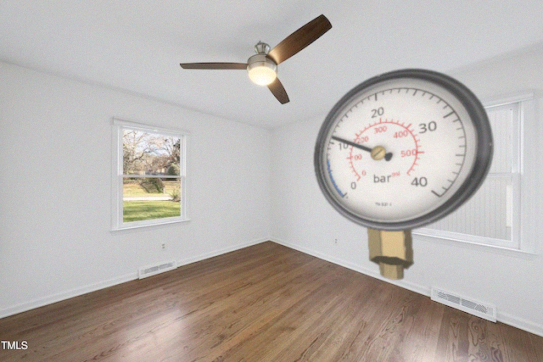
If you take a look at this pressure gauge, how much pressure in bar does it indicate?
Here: 11 bar
